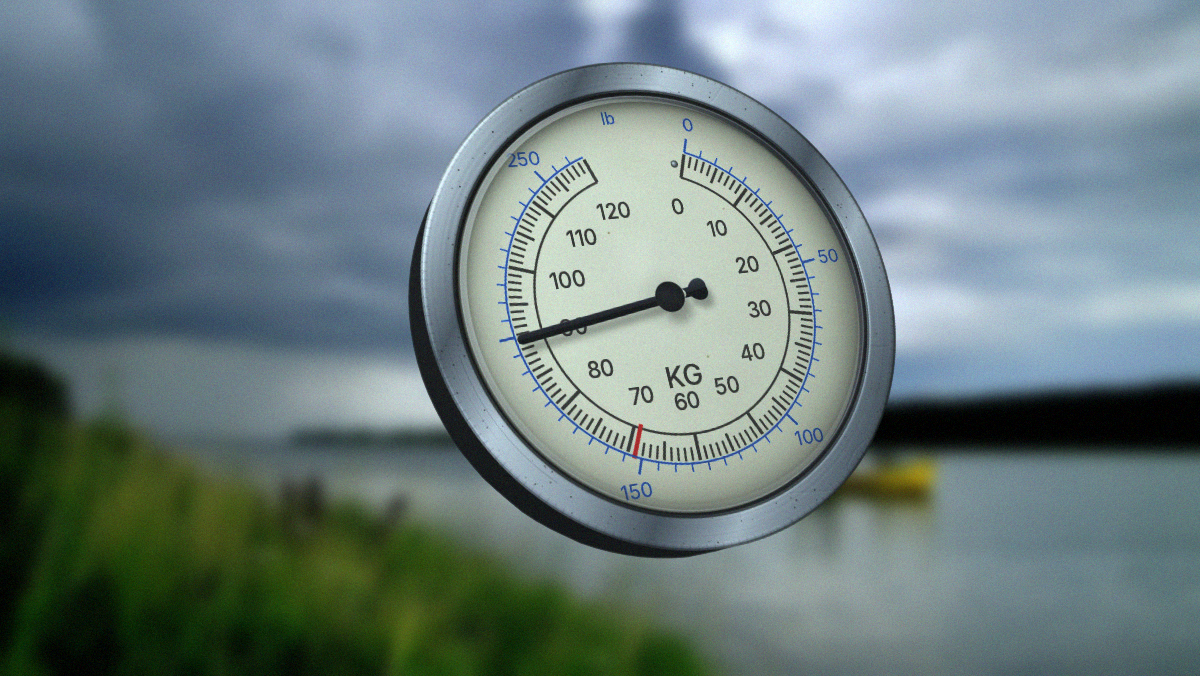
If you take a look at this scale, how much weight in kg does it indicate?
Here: 90 kg
